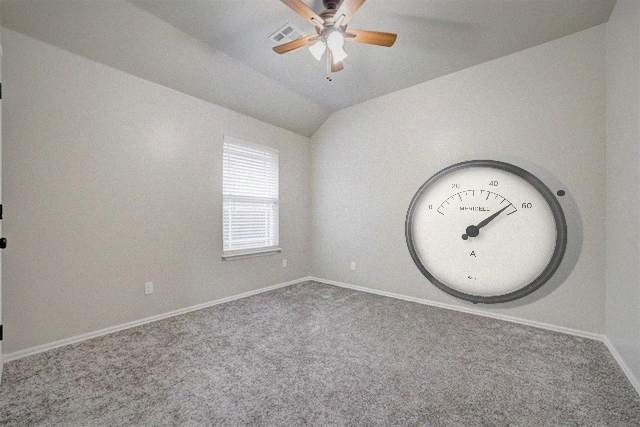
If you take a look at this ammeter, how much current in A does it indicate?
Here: 55 A
